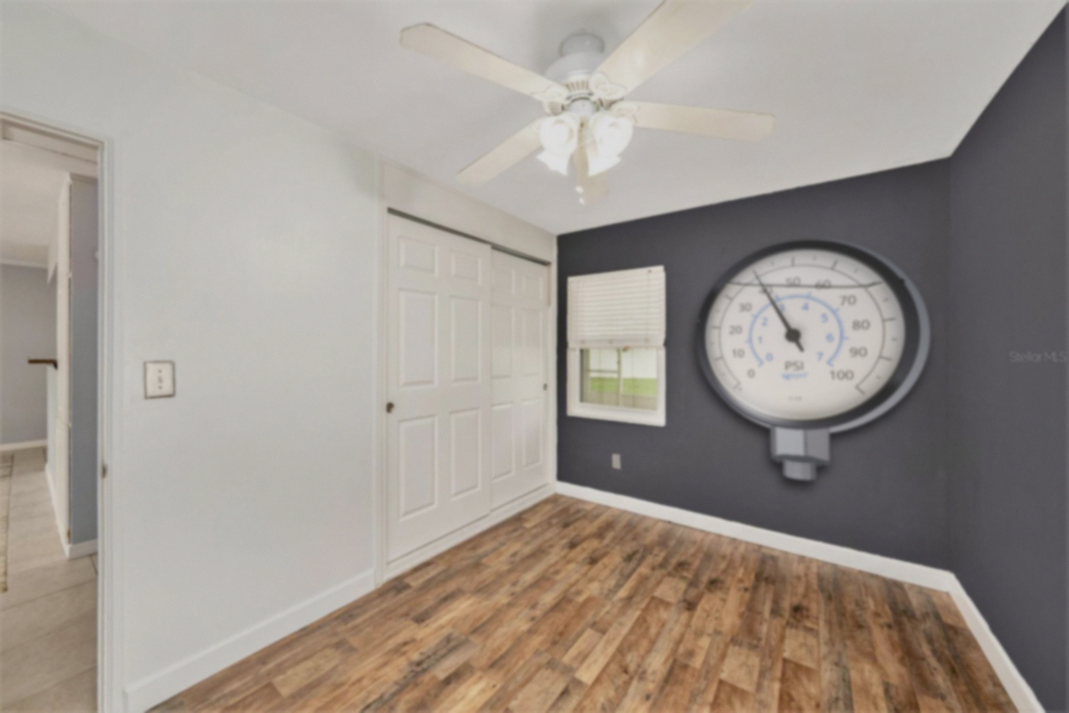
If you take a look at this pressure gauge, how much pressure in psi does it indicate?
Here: 40 psi
